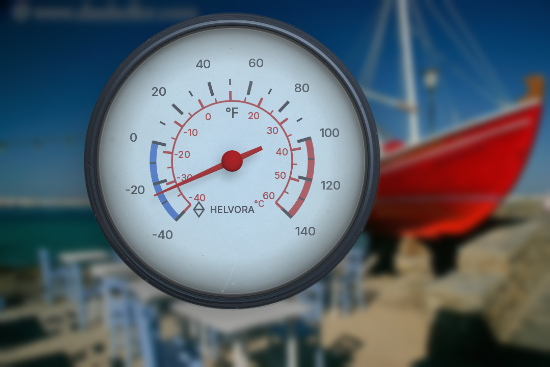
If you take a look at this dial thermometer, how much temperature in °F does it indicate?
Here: -25 °F
